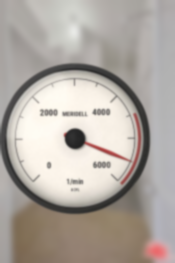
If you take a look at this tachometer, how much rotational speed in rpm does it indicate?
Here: 5500 rpm
